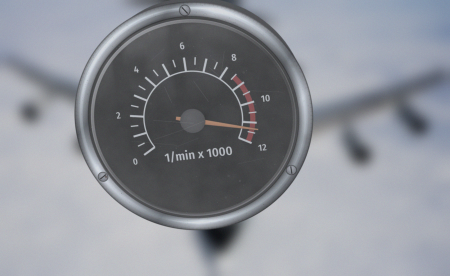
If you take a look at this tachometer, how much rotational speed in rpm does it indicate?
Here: 11250 rpm
